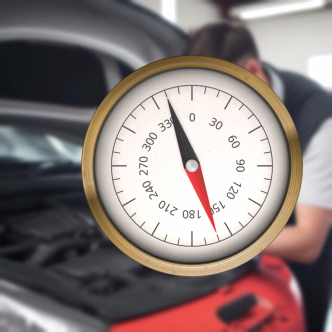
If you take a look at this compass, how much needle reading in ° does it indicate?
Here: 160 °
